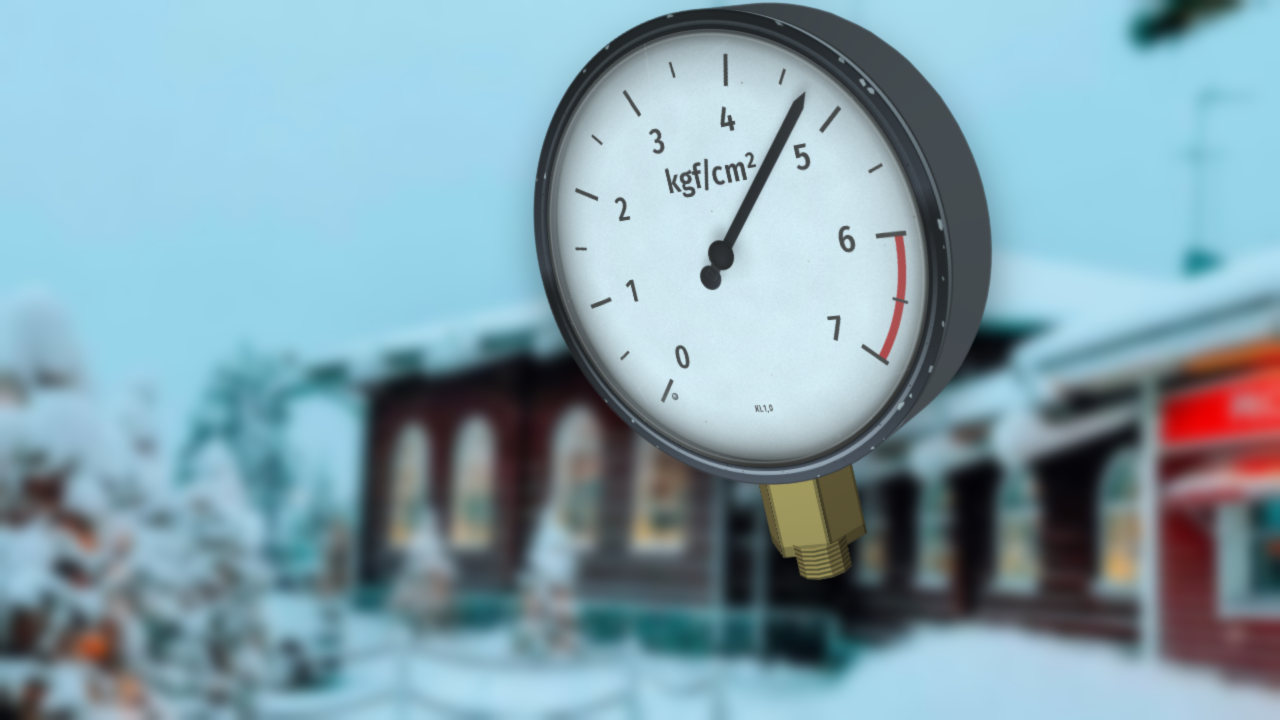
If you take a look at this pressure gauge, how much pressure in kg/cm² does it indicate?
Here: 4.75 kg/cm²
